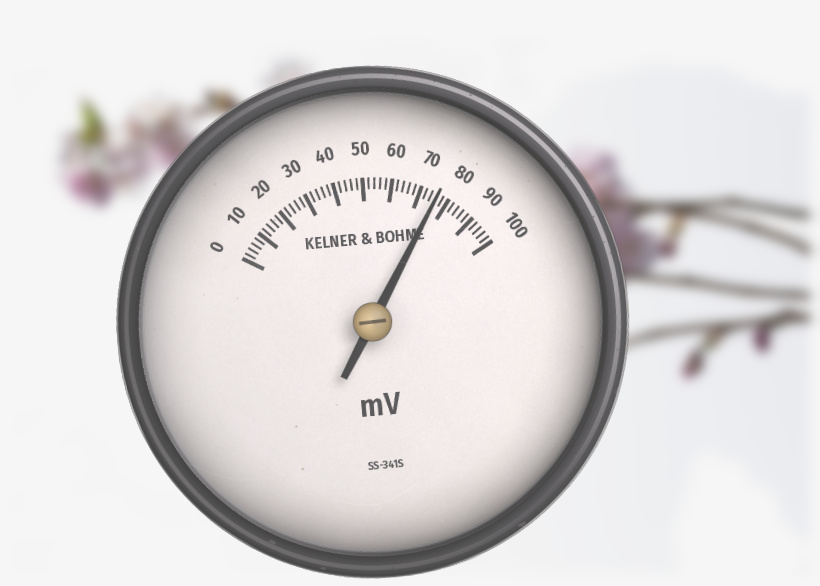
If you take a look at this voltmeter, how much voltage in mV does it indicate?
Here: 76 mV
